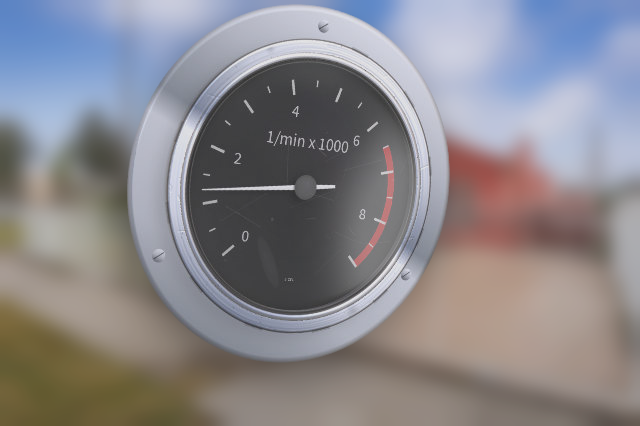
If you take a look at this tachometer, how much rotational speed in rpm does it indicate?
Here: 1250 rpm
